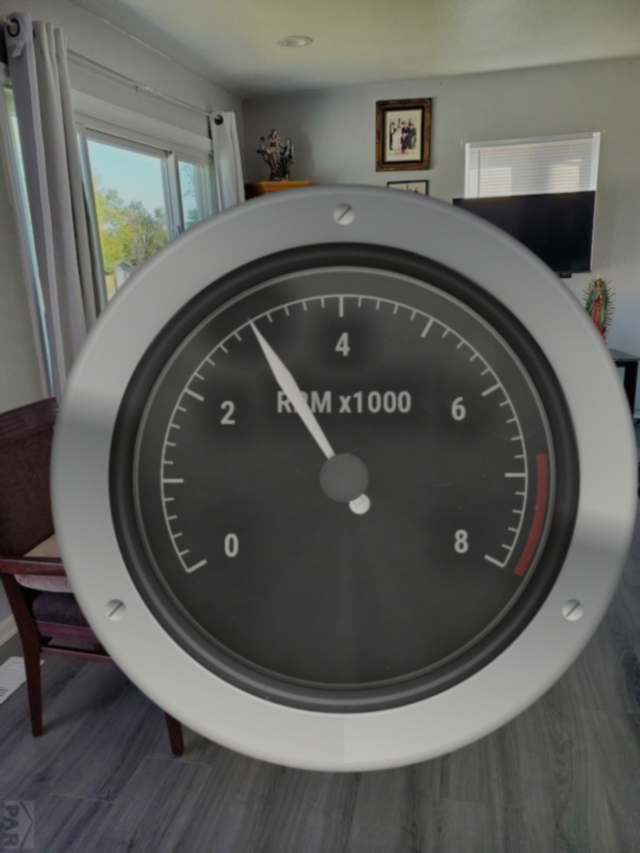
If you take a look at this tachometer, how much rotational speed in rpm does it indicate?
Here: 3000 rpm
